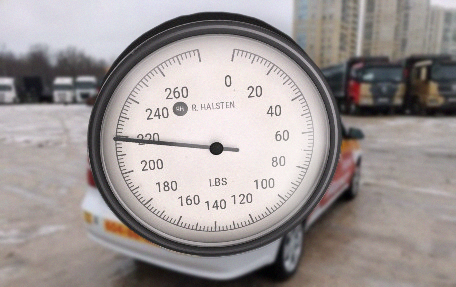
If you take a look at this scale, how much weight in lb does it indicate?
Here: 220 lb
